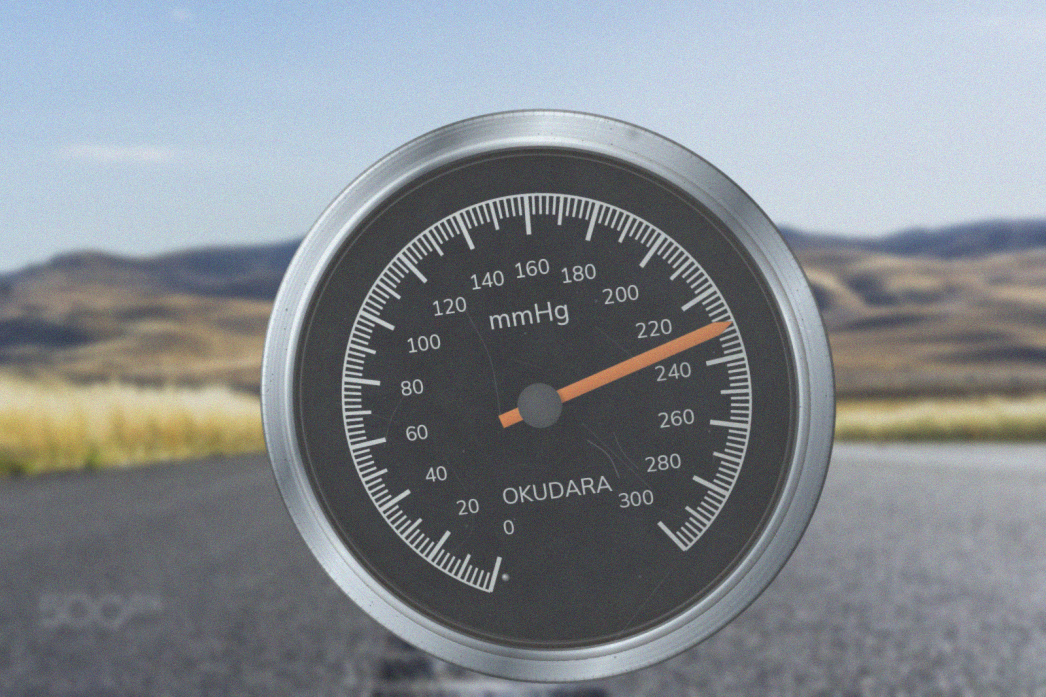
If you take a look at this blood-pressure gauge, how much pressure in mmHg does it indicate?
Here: 230 mmHg
